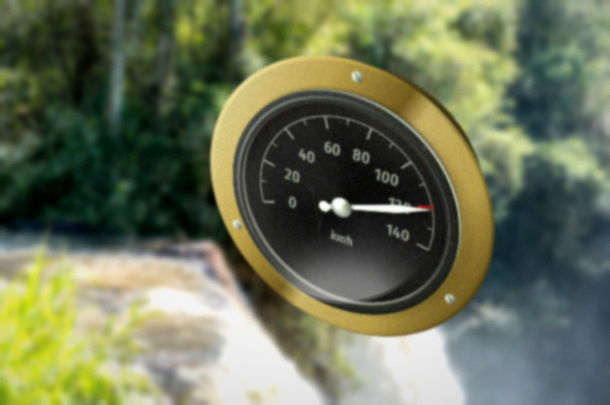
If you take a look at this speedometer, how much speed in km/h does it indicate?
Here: 120 km/h
